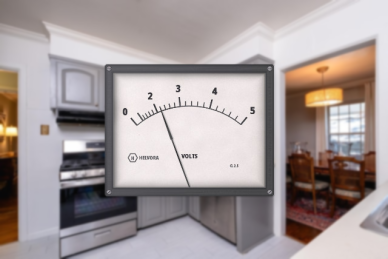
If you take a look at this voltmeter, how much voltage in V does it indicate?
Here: 2.2 V
